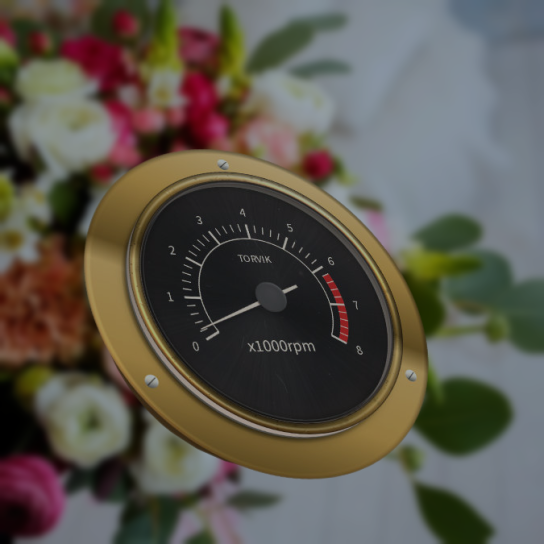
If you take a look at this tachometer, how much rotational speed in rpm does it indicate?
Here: 200 rpm
